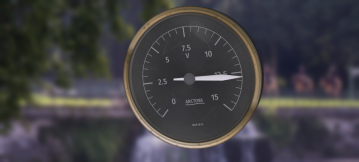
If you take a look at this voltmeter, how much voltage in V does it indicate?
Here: 12.75 V
